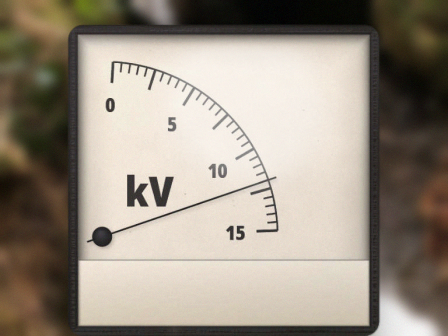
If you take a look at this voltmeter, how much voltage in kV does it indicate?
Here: 12 kV
